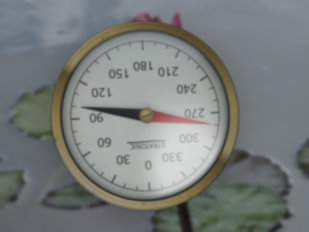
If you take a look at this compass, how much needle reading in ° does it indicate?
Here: 280 °
